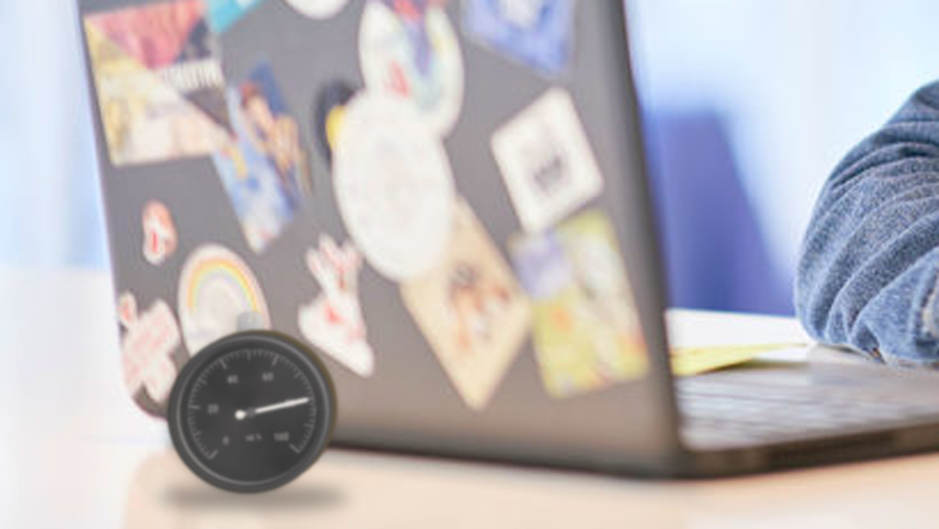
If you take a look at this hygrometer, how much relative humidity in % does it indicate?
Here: 80 %
